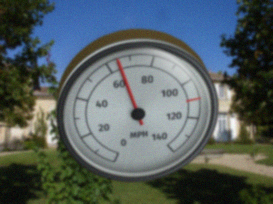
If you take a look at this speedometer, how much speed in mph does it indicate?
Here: 65 mph
